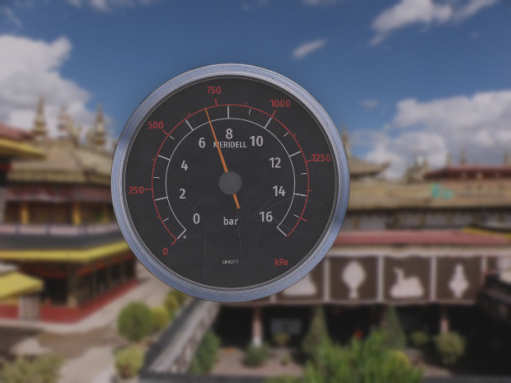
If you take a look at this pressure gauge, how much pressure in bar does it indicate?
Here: 7 bar
